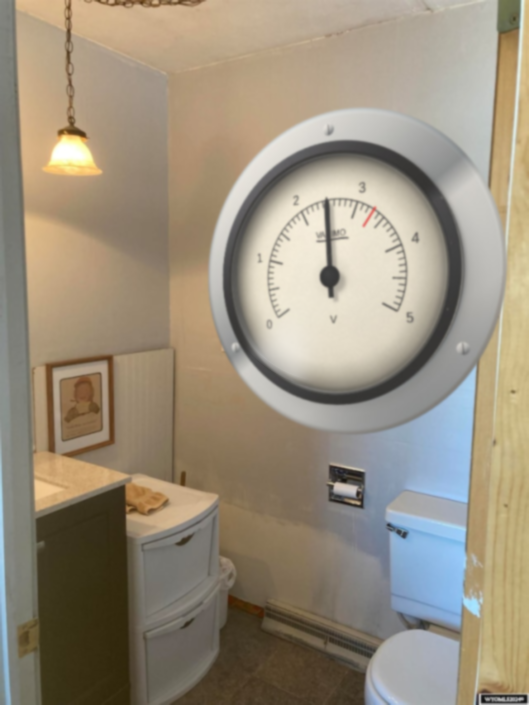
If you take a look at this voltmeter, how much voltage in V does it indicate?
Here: 2.5 V
